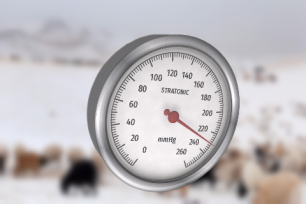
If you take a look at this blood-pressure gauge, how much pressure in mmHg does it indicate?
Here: 230 mmHg
